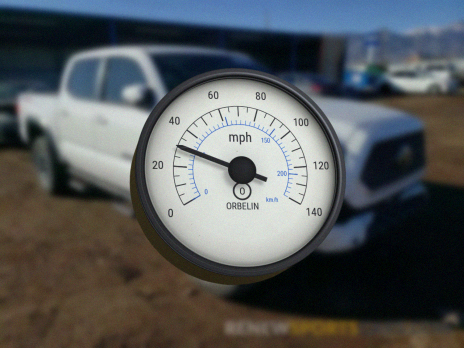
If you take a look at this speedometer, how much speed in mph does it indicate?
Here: 30 mph
